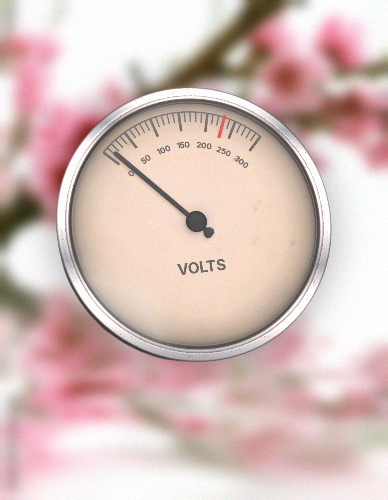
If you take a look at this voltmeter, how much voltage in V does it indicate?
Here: 10 V
